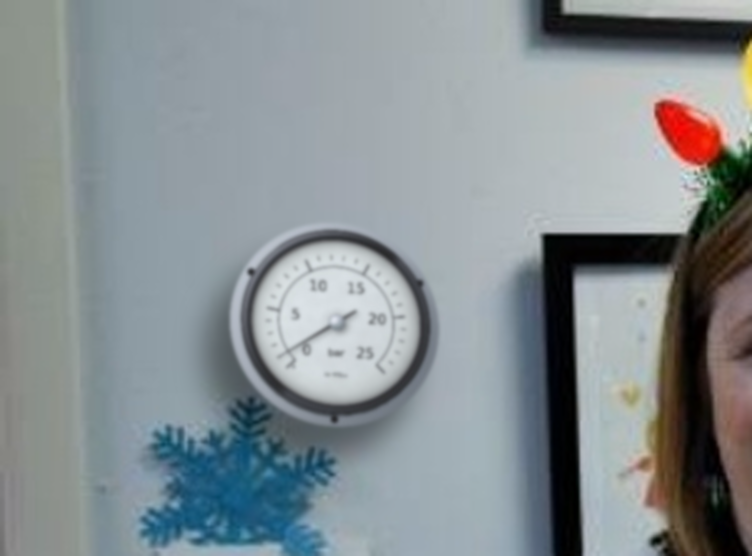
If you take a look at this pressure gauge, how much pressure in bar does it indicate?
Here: 1 bar
